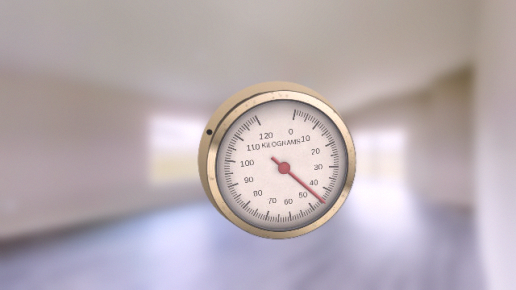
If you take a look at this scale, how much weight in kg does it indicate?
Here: 45 kg
